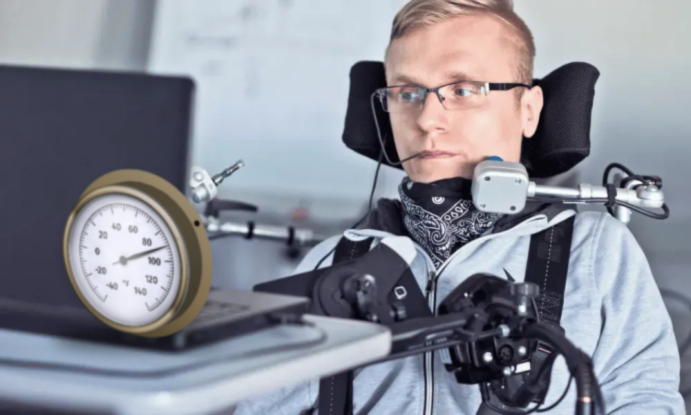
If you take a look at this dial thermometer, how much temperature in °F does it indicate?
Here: 90 °F
